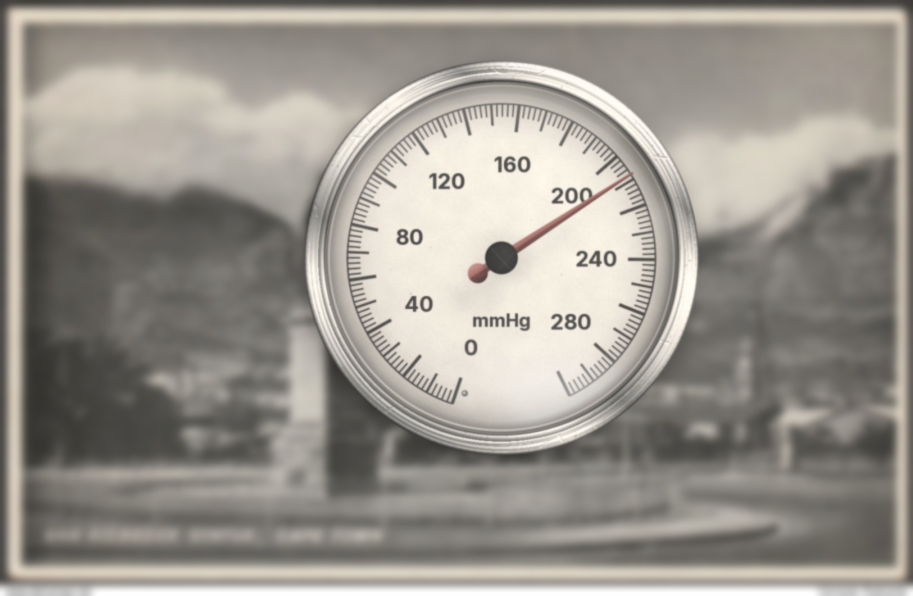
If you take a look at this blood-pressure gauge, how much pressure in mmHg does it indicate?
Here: 208 mmHg
